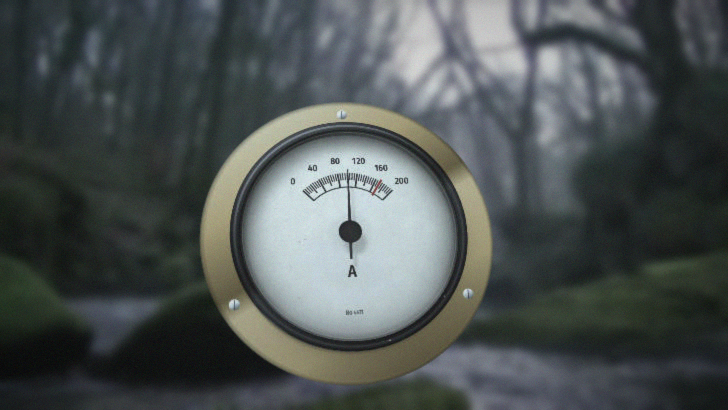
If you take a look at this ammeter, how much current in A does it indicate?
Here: 100 A
